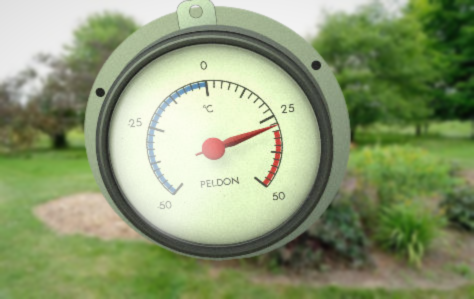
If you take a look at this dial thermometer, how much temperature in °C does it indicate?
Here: 27.5 °C
